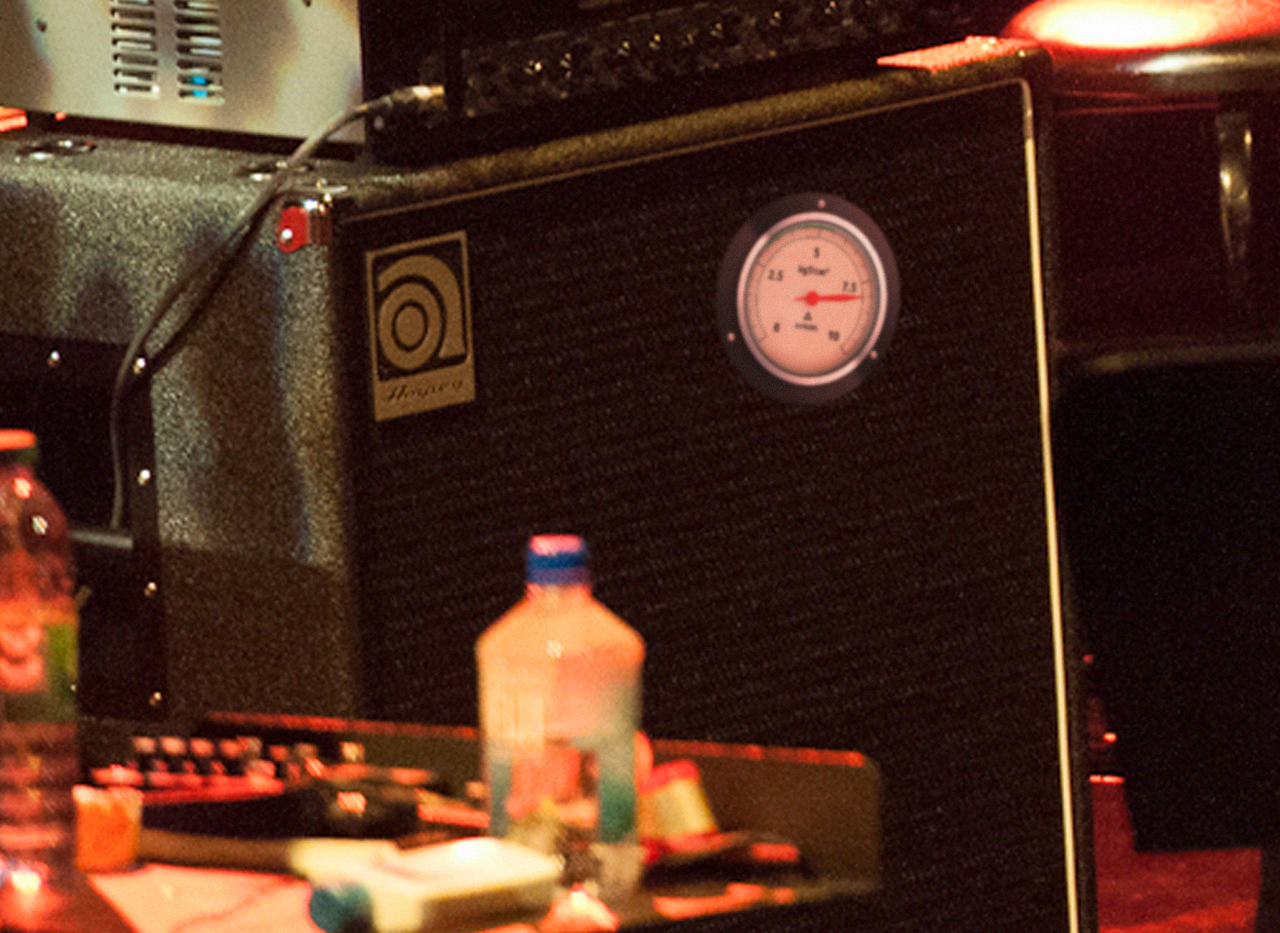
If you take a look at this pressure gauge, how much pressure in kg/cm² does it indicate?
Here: 8 kg/cm²
